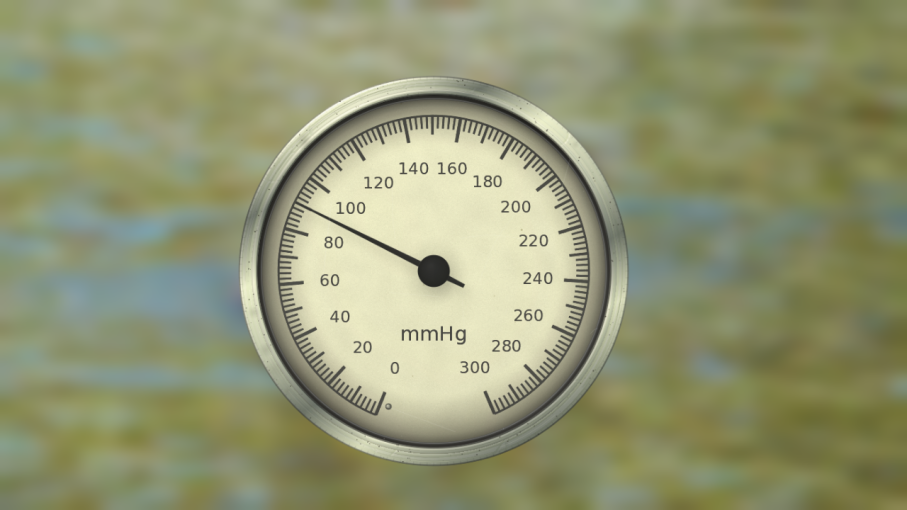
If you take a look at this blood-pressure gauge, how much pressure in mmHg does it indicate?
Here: 90 mmHg
